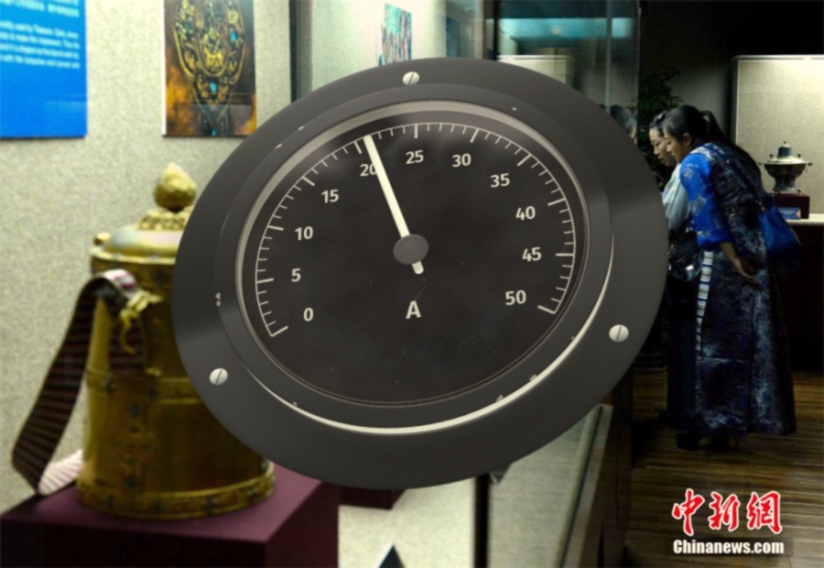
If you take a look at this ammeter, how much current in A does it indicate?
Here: 21 A
